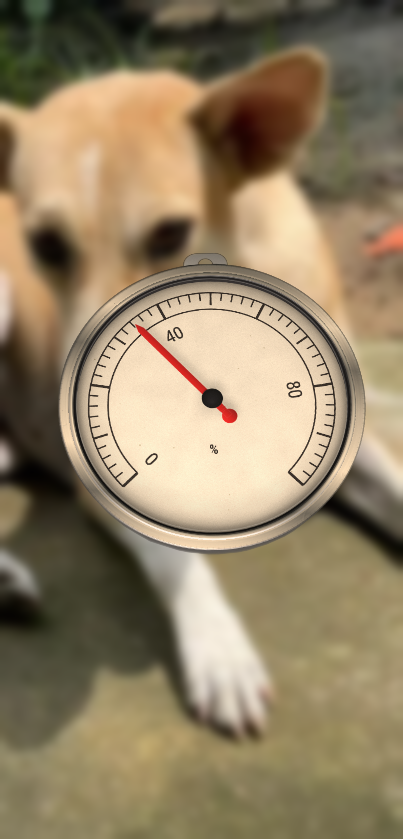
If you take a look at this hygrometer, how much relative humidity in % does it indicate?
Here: 34 %
